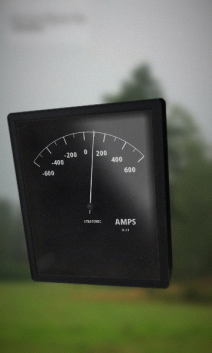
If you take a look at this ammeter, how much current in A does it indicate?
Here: 100 A
